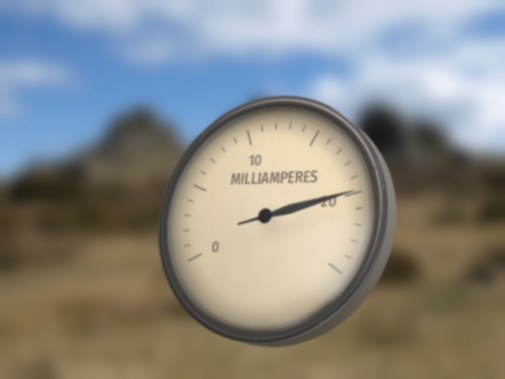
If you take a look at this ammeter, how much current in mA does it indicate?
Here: 20 mA
